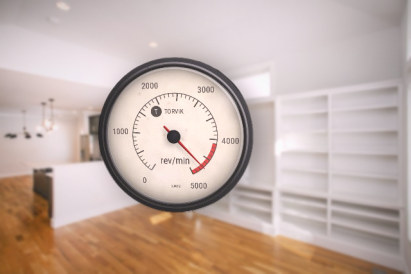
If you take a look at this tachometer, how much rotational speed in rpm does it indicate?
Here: 4700 rpm
